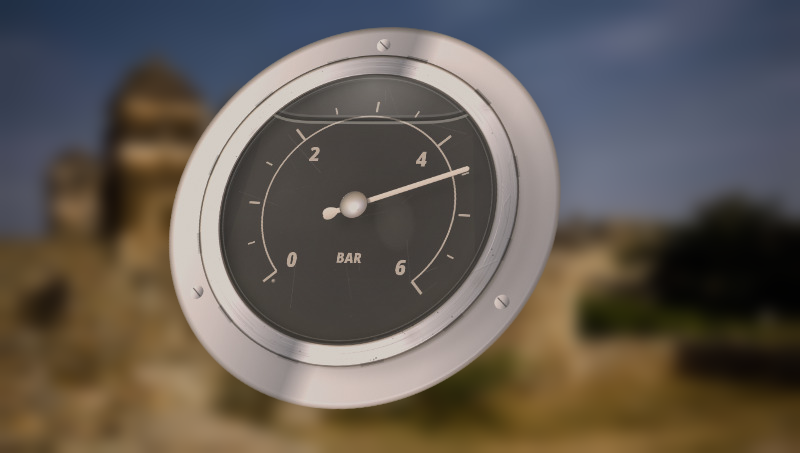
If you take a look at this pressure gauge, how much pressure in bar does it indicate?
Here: 4.5 bar
